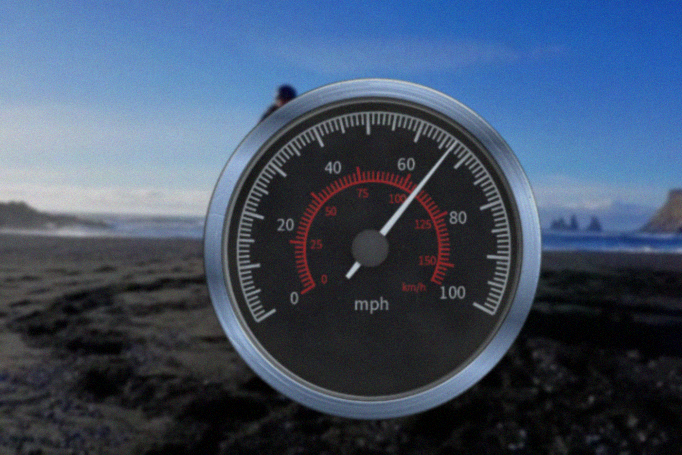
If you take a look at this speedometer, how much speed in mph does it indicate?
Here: 67 mph
